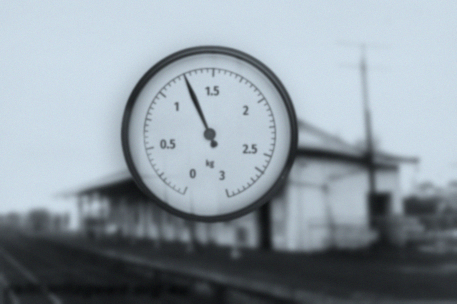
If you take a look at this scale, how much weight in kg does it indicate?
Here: 1.25 kg
